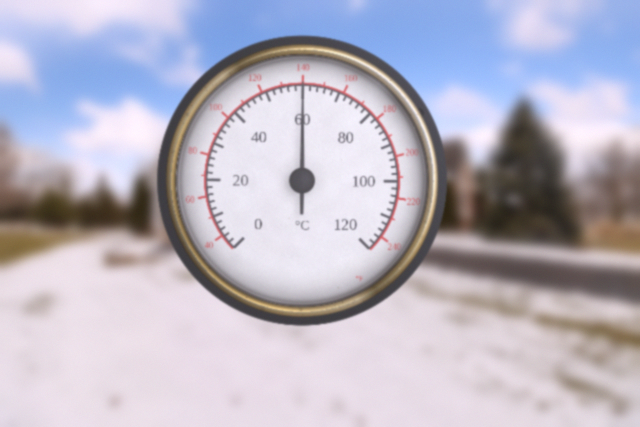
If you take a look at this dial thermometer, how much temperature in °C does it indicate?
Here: 60 °C
